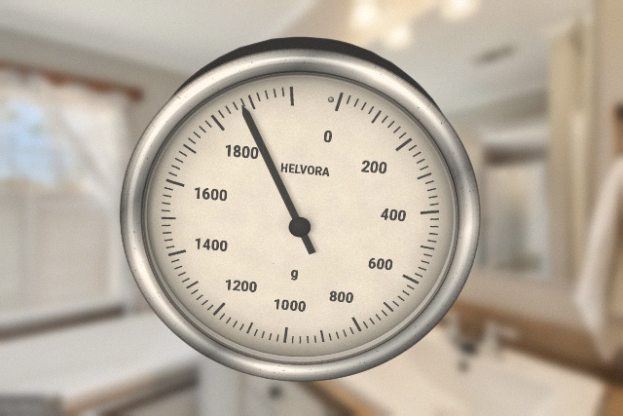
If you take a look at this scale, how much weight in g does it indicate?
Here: 1880 g
